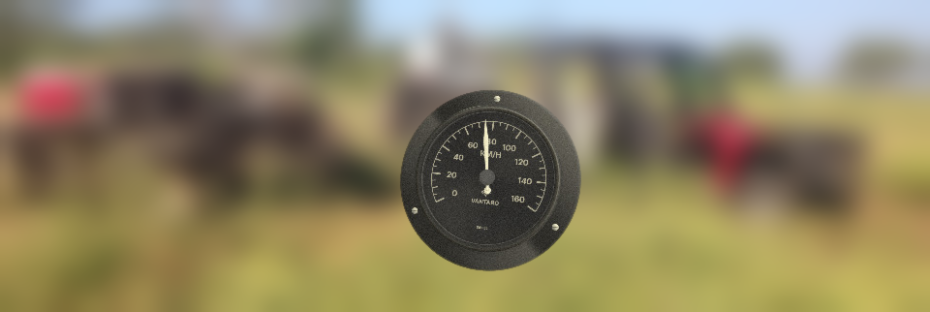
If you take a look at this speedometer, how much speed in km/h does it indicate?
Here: 75 km/h
